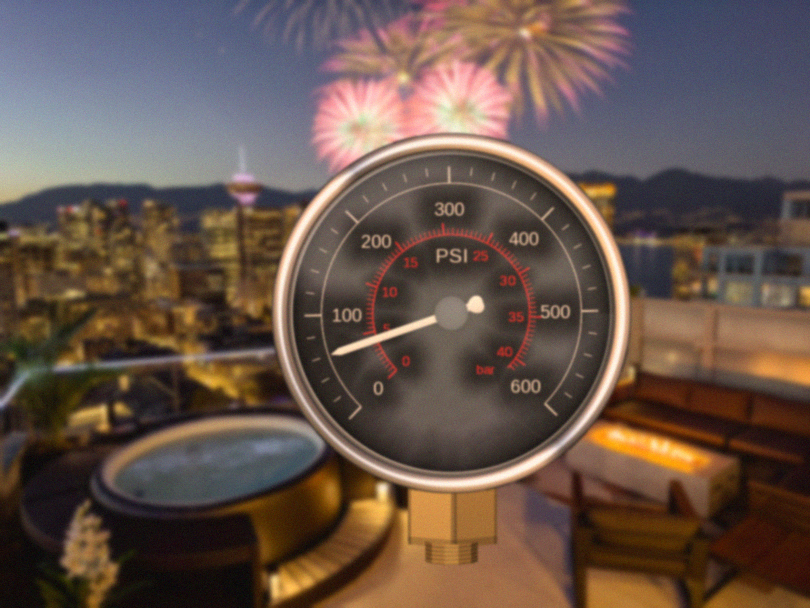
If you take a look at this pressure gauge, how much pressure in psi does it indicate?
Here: 60 psi
